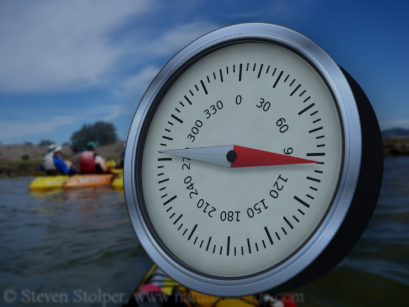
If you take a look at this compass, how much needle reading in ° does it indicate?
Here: 95 °
